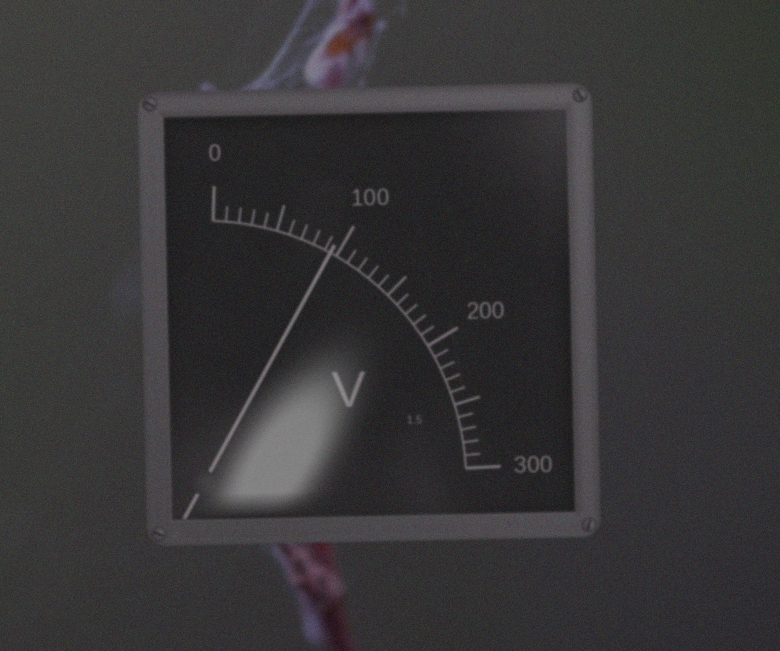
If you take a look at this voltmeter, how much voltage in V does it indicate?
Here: 95 V
